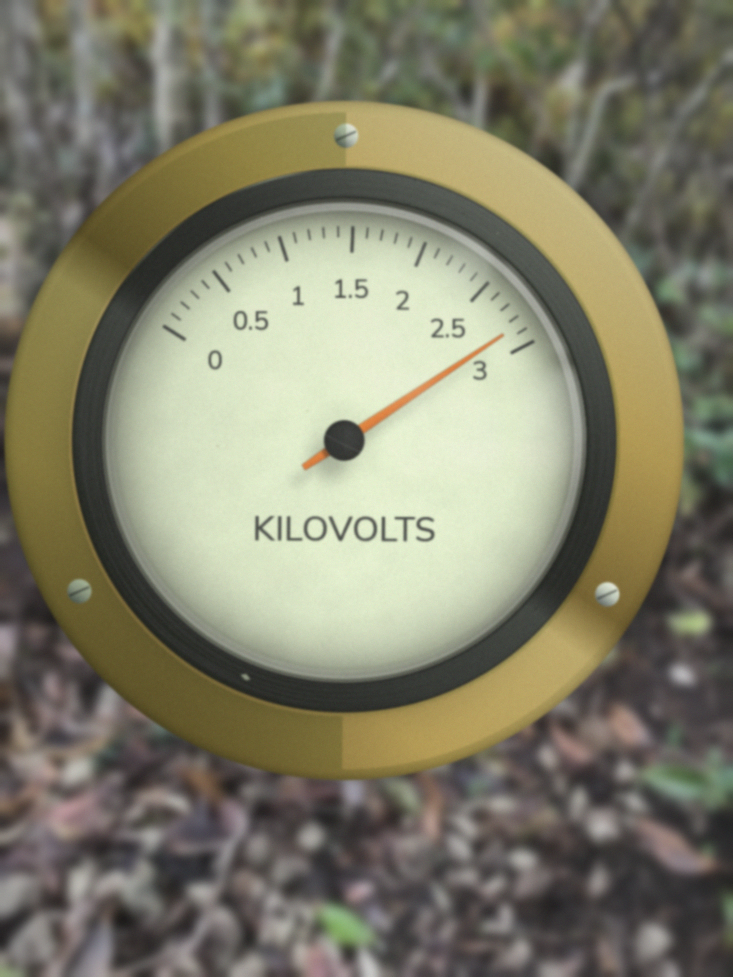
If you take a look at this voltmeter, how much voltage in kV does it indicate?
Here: 2.85 kV
